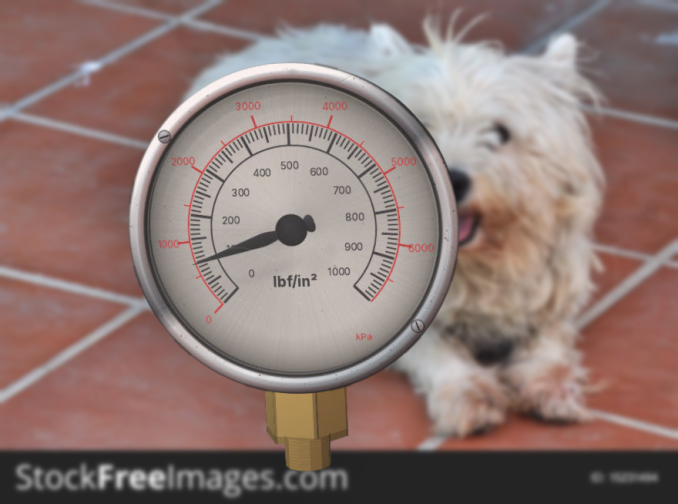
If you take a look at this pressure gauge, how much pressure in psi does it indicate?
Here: 100 psi
